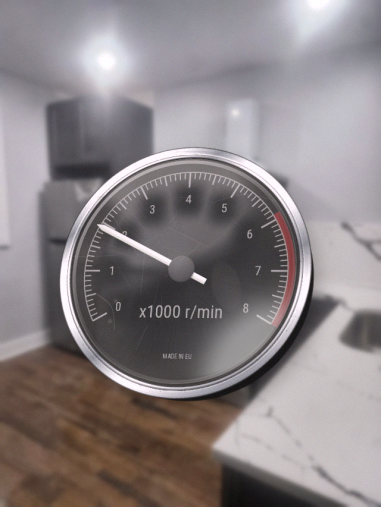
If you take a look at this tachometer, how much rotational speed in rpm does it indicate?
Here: 1900 rpm
